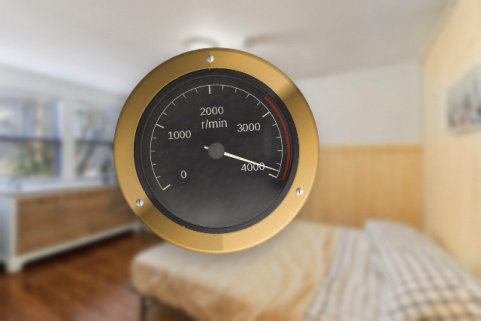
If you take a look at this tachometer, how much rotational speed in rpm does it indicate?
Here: 3900 rpm
